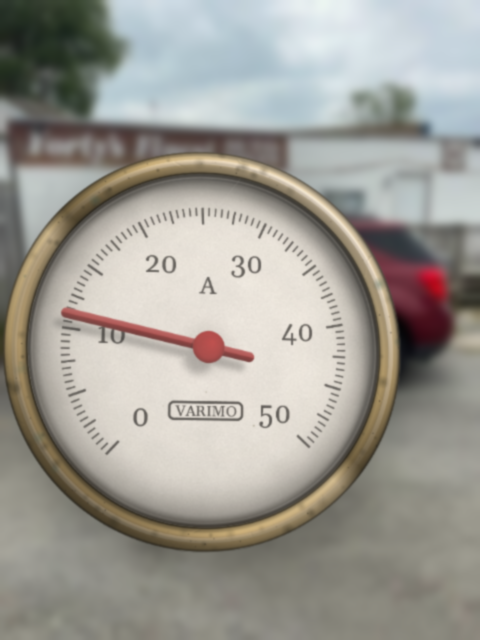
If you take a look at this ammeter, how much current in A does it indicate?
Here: 11 A
